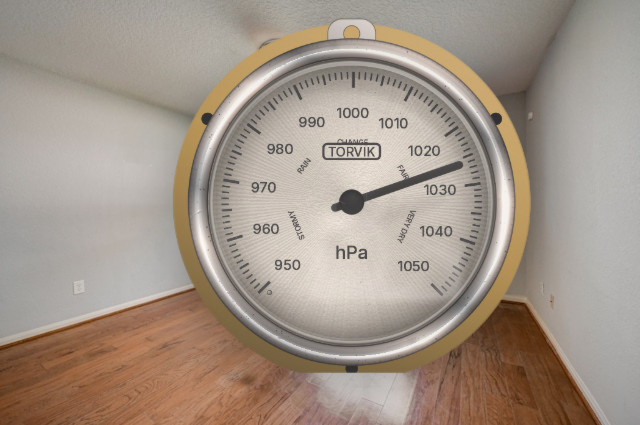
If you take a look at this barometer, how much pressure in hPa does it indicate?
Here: 1026 hPa
